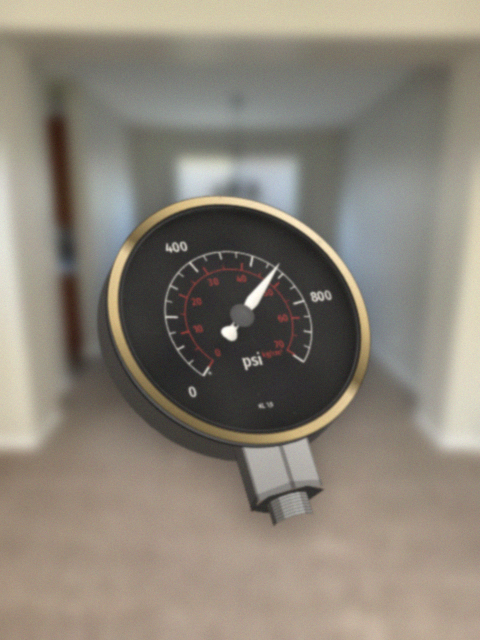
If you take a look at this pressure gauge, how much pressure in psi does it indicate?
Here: 675 psi
